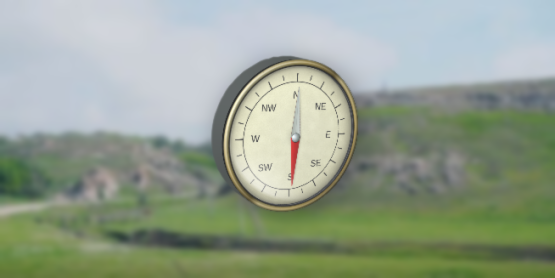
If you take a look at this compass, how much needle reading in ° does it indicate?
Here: 180 °
